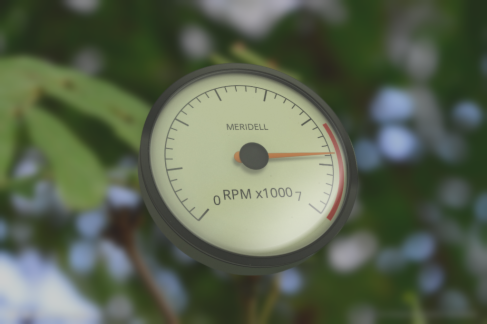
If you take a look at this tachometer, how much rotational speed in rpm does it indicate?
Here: 5800 rpm
